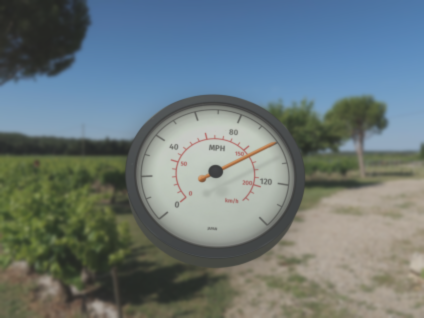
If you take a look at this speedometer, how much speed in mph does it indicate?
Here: 100 mph
